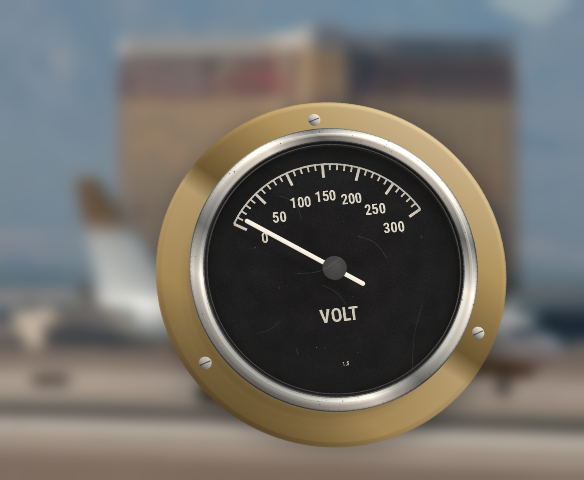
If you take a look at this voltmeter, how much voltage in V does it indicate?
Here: 10 V
